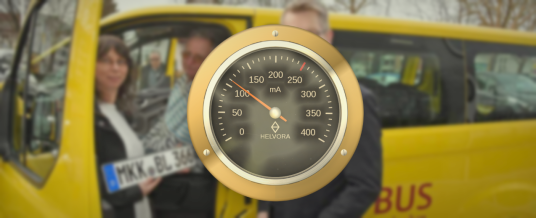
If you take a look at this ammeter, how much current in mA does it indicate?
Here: 110 mA
